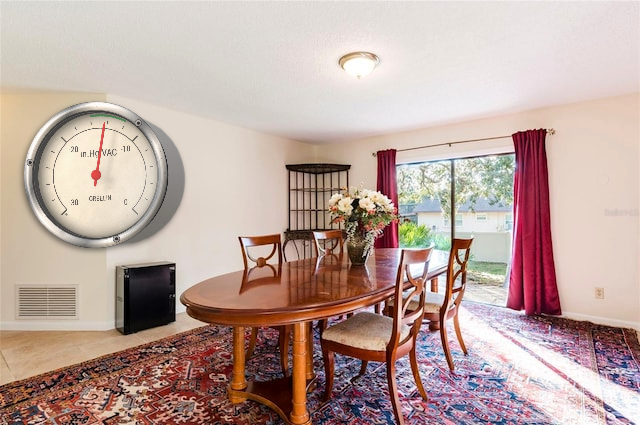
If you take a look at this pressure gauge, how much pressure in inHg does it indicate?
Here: -14 inHg
